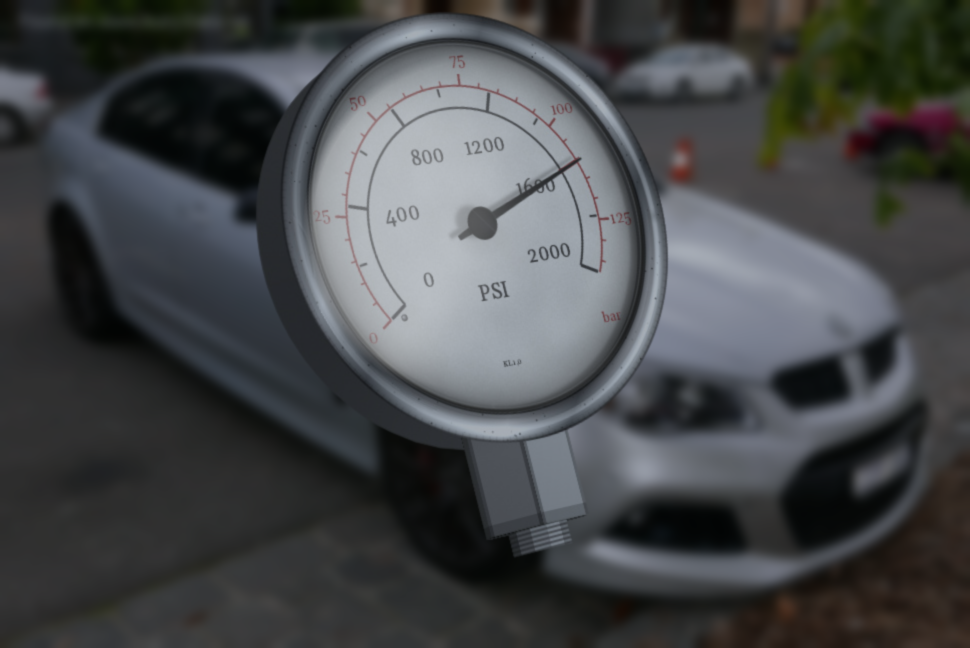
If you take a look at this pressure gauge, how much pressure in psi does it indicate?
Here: 1600 psi
